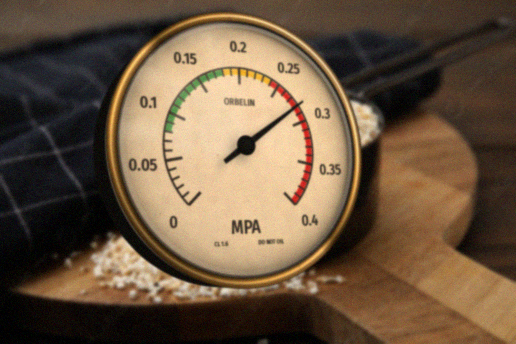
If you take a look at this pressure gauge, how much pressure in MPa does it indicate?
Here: 0.28 MPa
